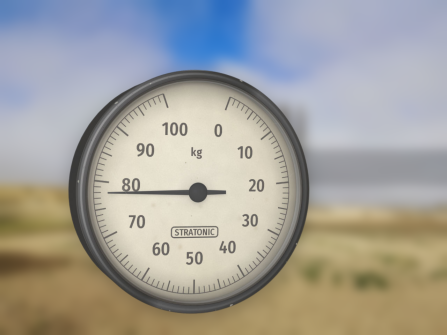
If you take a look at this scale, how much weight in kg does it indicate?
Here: 78 kg
